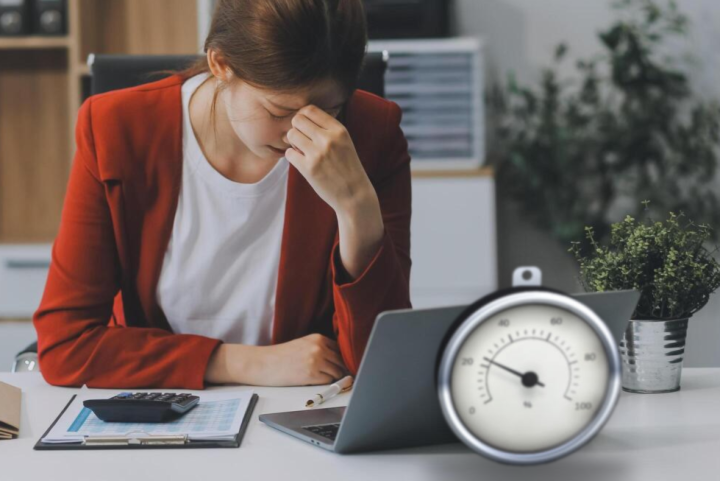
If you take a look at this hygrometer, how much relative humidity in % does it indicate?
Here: 24 %
